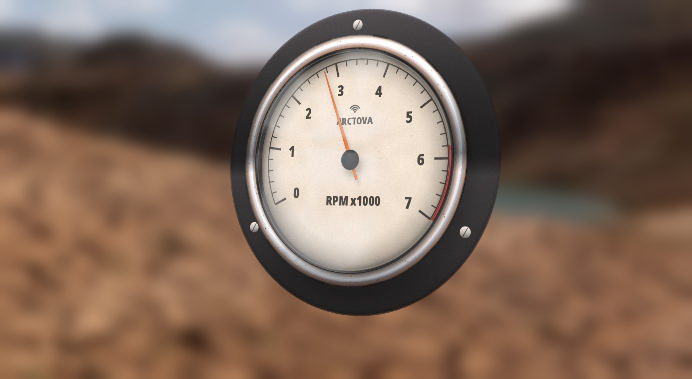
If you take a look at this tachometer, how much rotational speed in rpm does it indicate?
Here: 2800 rpm
